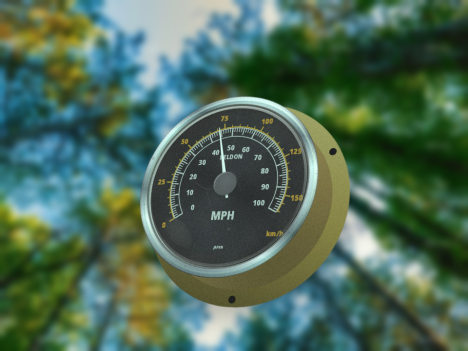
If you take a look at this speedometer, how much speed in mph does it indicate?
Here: 45 mph
